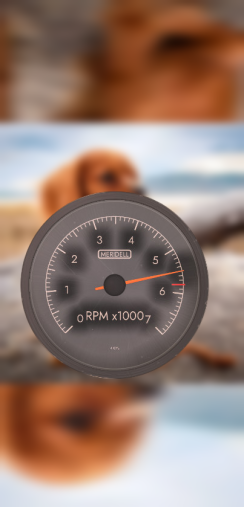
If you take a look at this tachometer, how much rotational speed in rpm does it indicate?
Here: 5500 rpm
